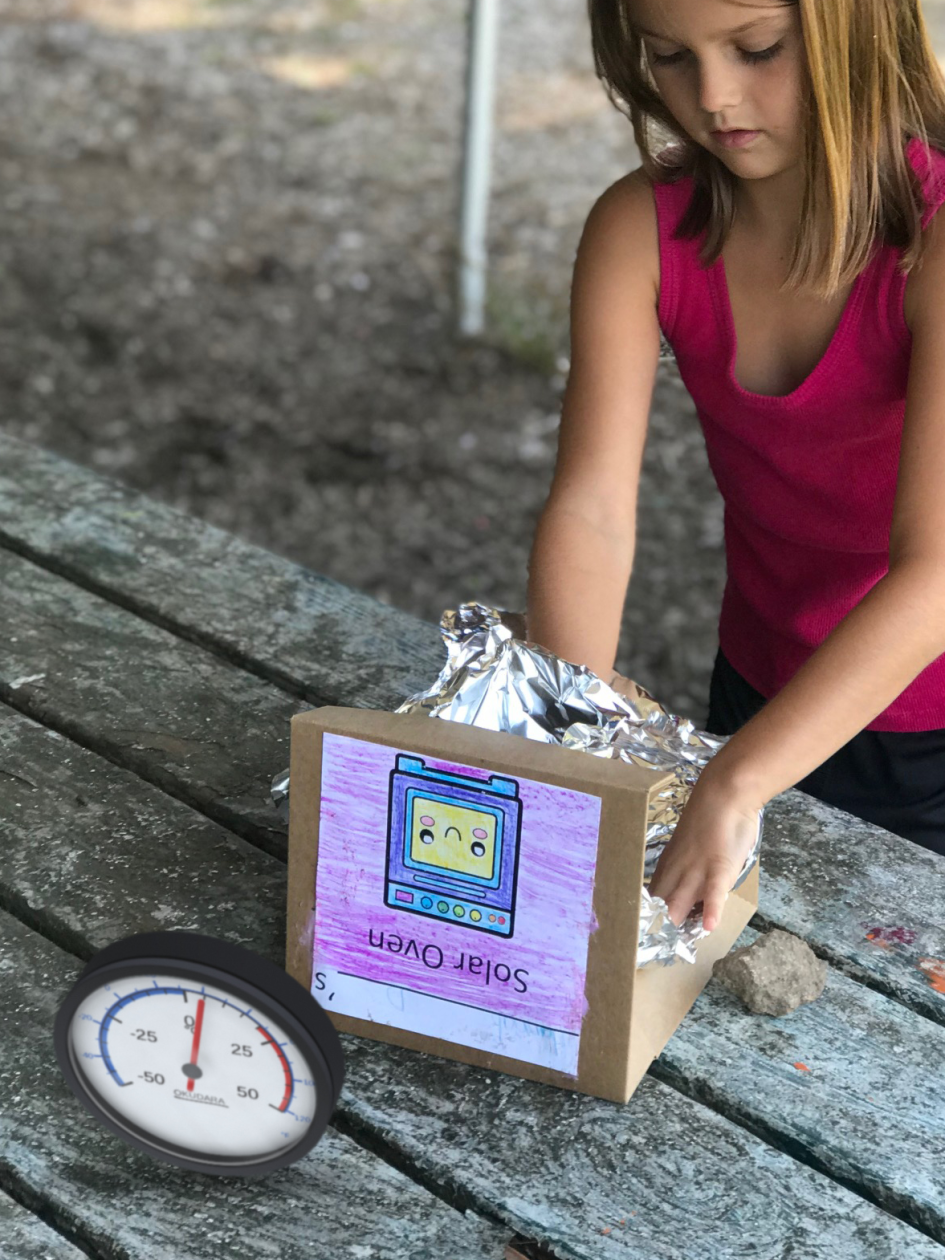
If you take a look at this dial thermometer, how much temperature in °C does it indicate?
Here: 5 °C
